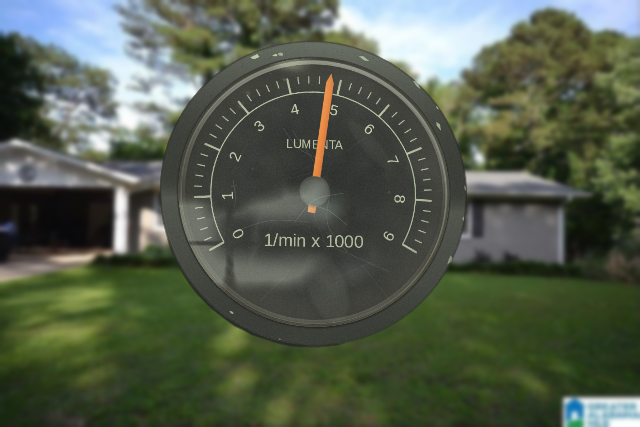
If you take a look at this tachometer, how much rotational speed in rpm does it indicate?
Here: 4800 rpm
